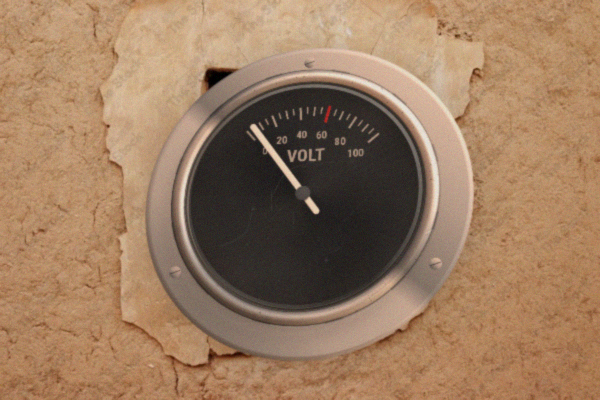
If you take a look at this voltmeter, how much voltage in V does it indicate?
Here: 5 V
